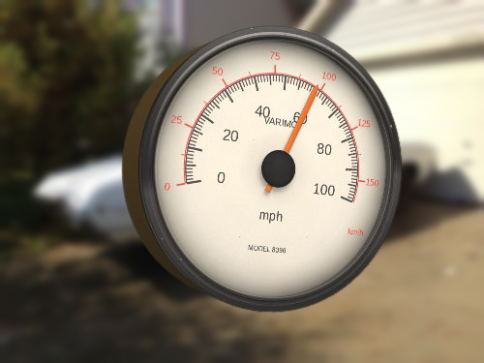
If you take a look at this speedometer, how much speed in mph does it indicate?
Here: 60 mph
